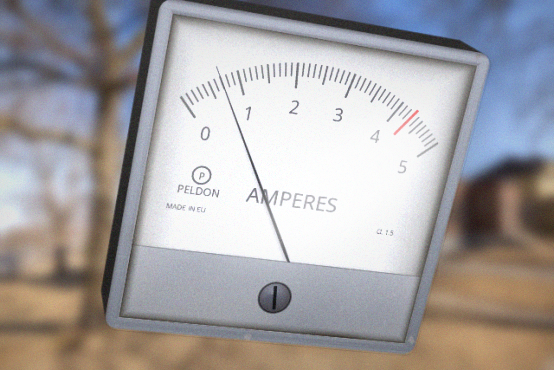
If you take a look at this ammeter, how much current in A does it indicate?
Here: 0.7 A
